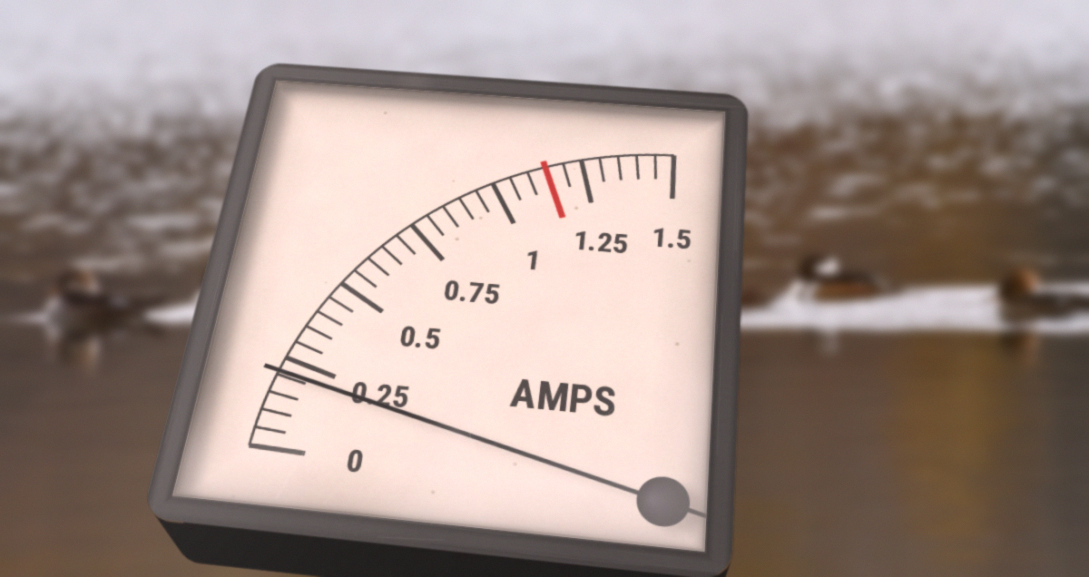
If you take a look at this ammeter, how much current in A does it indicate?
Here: 0.2 A
